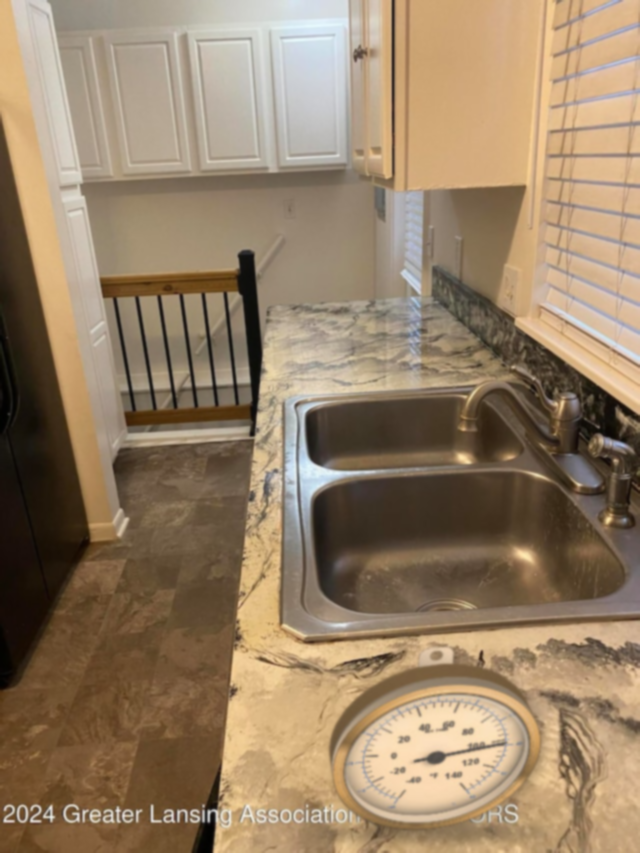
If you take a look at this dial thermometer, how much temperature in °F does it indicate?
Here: 100 °F
